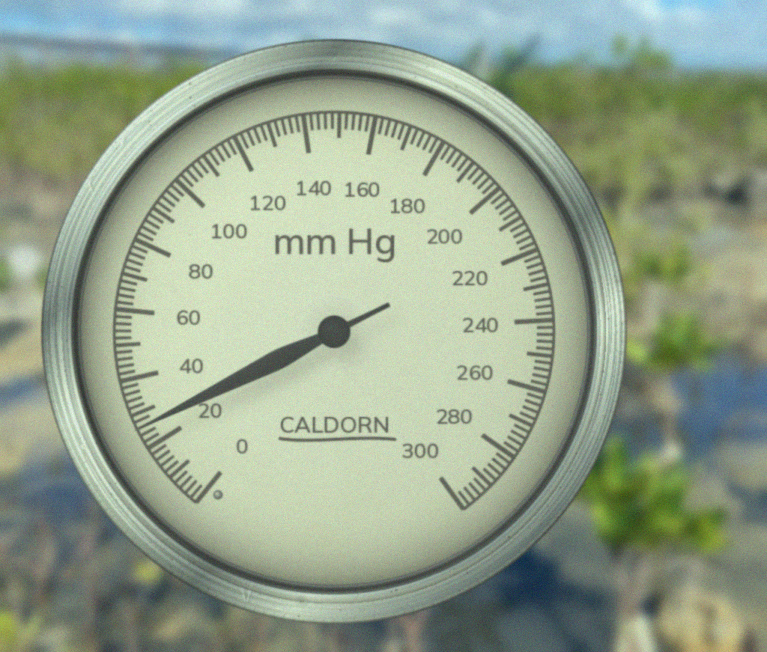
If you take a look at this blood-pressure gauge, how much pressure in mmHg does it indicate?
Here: 26 mmHg
